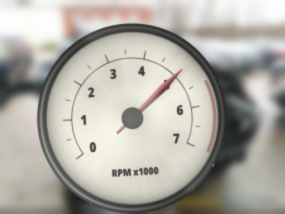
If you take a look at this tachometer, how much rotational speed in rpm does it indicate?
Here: 5000 rpm
